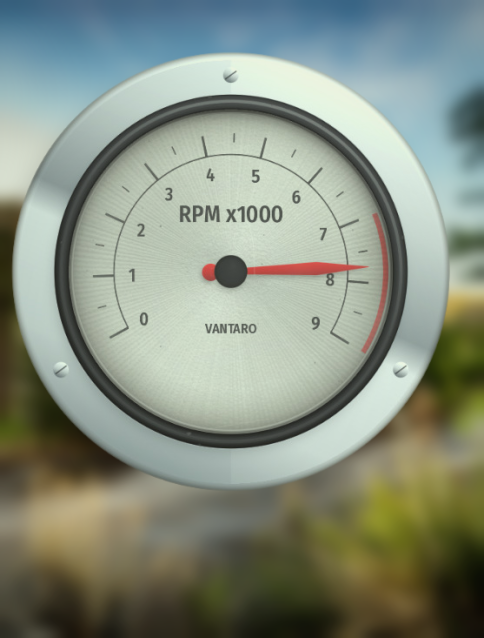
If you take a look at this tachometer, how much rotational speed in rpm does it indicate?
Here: 7750 rpm
